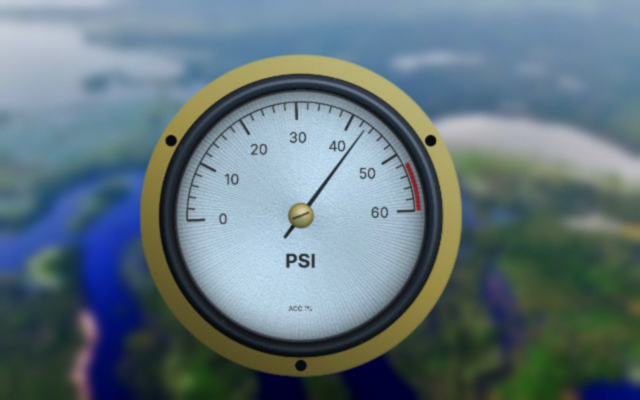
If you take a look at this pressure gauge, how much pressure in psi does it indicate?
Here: 43 psi
